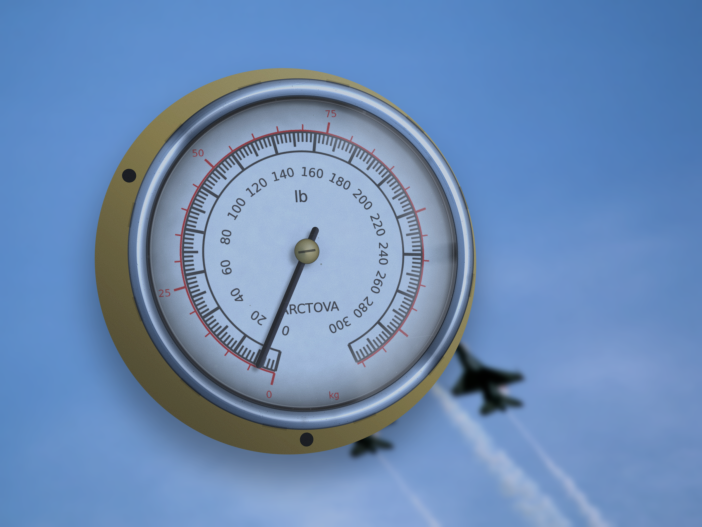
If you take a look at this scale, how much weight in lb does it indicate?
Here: 8 lb
